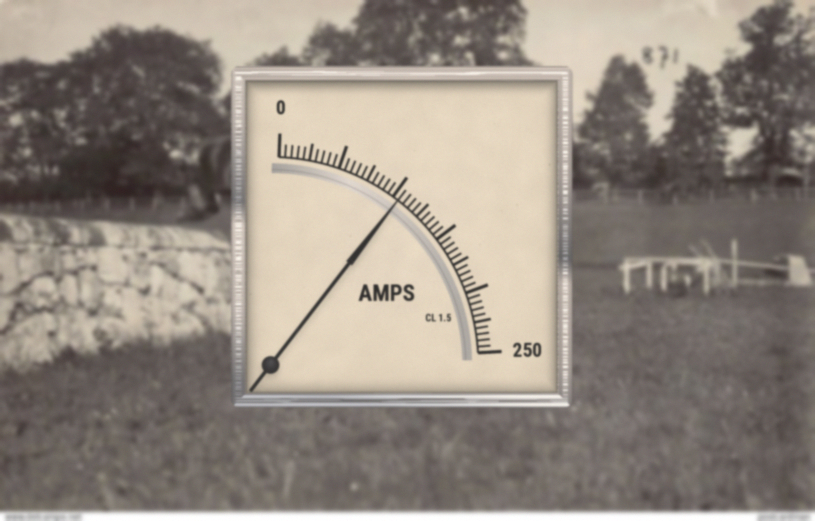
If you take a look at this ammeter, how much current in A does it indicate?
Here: 105 A
